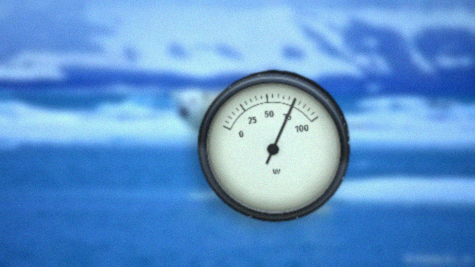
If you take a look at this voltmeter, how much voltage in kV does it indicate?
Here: 75 kV
